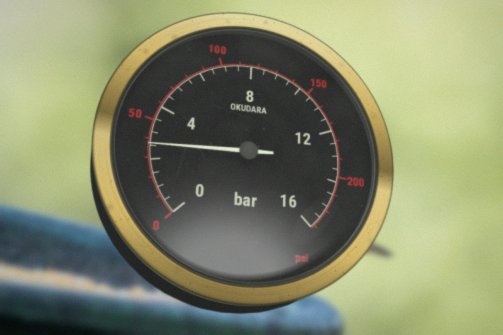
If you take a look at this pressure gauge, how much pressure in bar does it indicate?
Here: 2.5 bar
